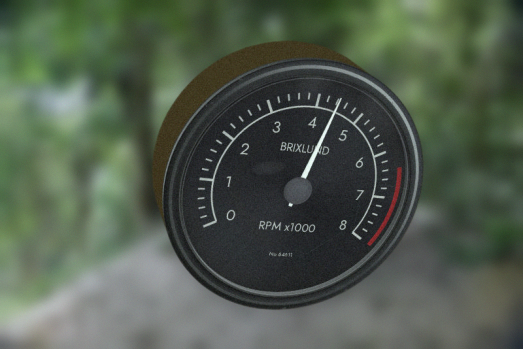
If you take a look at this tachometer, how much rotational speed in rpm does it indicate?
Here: 4400 rpm
